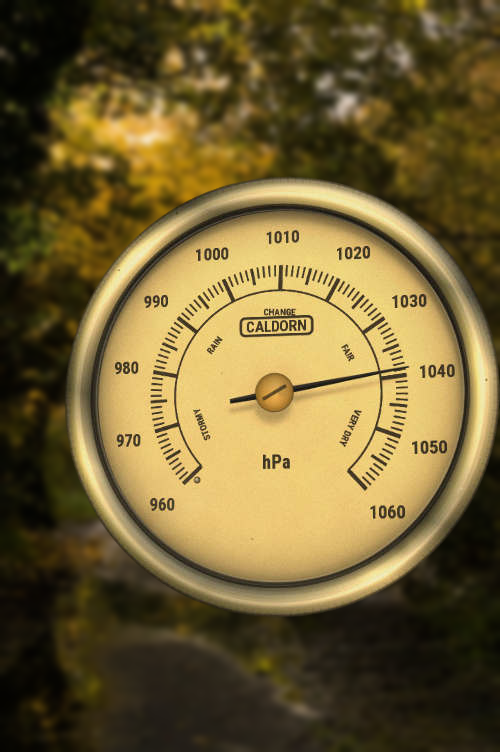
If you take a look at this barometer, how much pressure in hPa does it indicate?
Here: 1039 hPa
